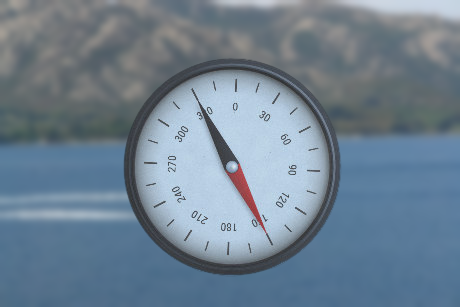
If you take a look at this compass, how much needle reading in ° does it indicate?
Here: 150 °
